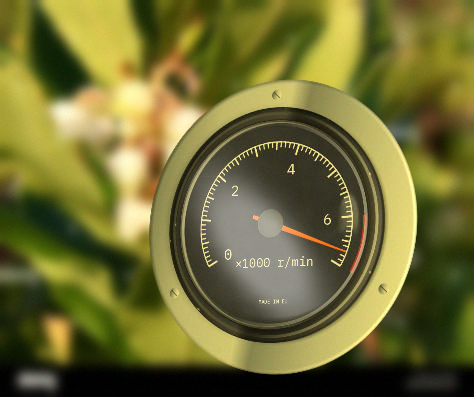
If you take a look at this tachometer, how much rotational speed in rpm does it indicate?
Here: 6700 rpm
